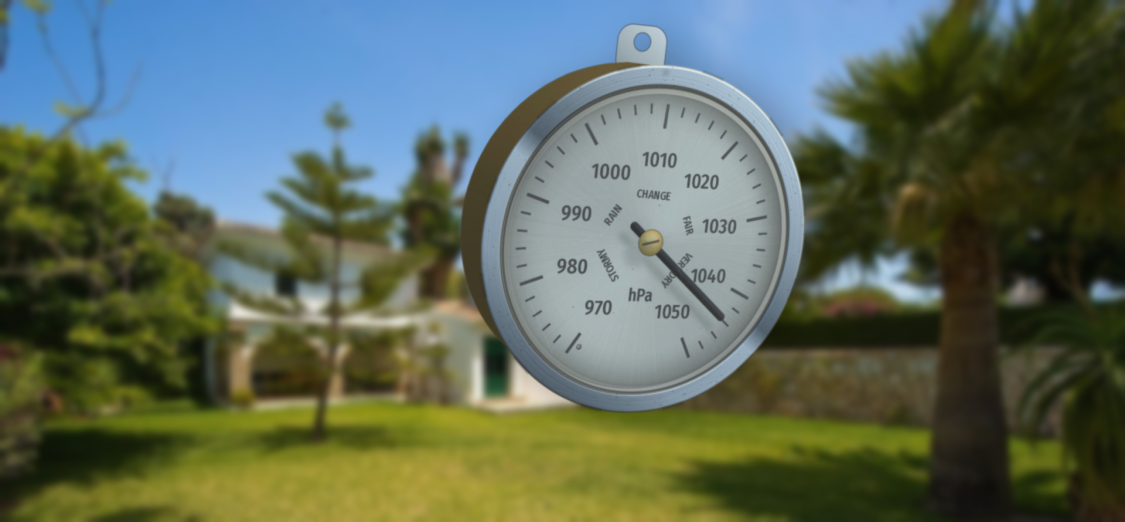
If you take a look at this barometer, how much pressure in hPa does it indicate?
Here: 1044 hPa
